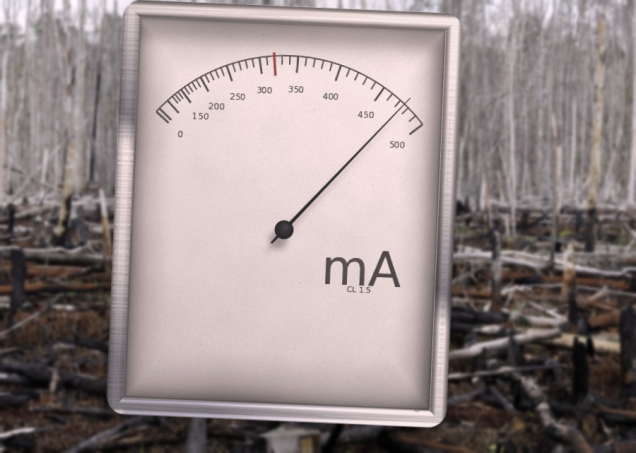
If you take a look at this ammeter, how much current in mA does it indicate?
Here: 475 mA
